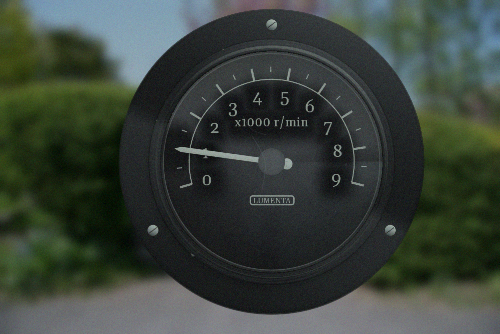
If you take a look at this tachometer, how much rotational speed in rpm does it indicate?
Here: 1000 rpm
